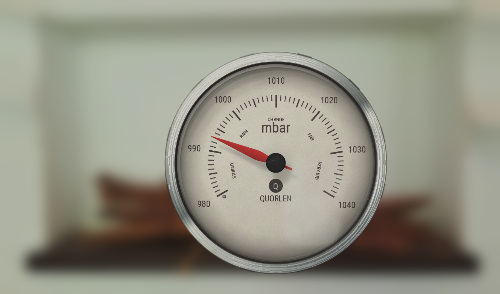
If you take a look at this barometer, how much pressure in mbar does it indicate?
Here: 993 mbar
